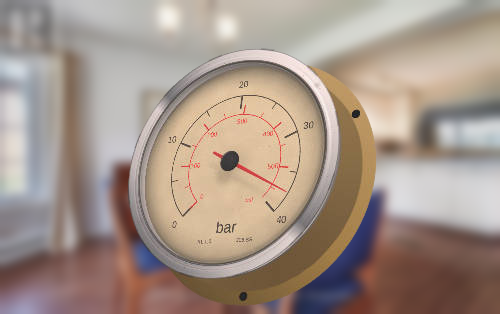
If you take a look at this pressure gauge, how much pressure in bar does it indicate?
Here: 37.5 bar
